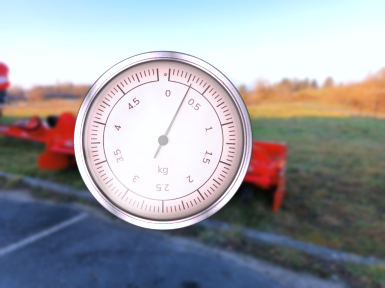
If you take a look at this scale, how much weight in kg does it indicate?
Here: 0.3 kg
